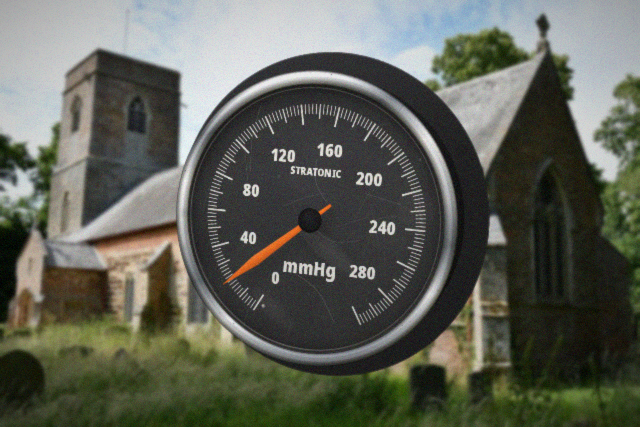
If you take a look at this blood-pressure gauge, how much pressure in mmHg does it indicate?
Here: 20 mmHg
